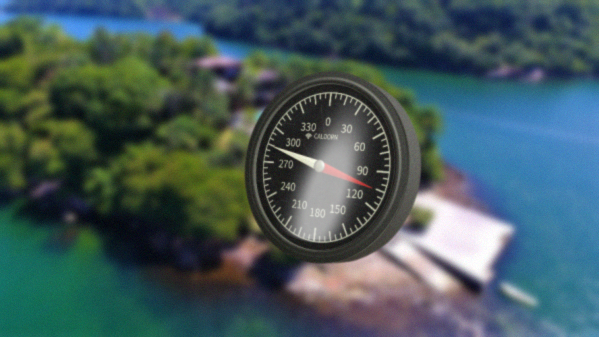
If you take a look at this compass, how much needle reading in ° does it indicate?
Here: 105 °
